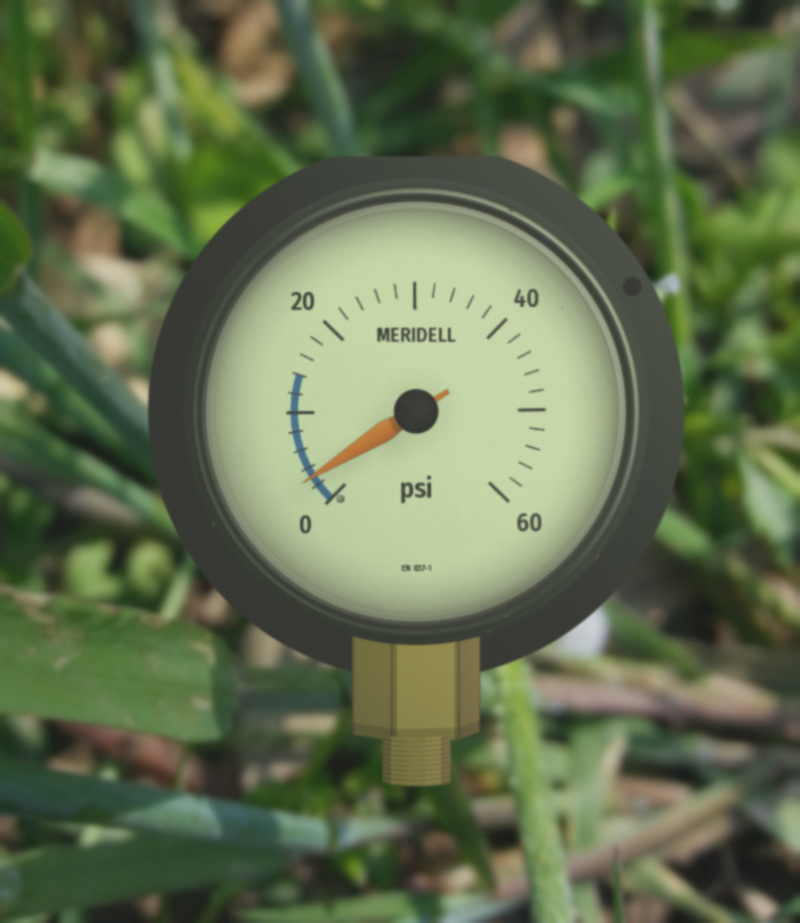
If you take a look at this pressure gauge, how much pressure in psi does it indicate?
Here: 3 psi
